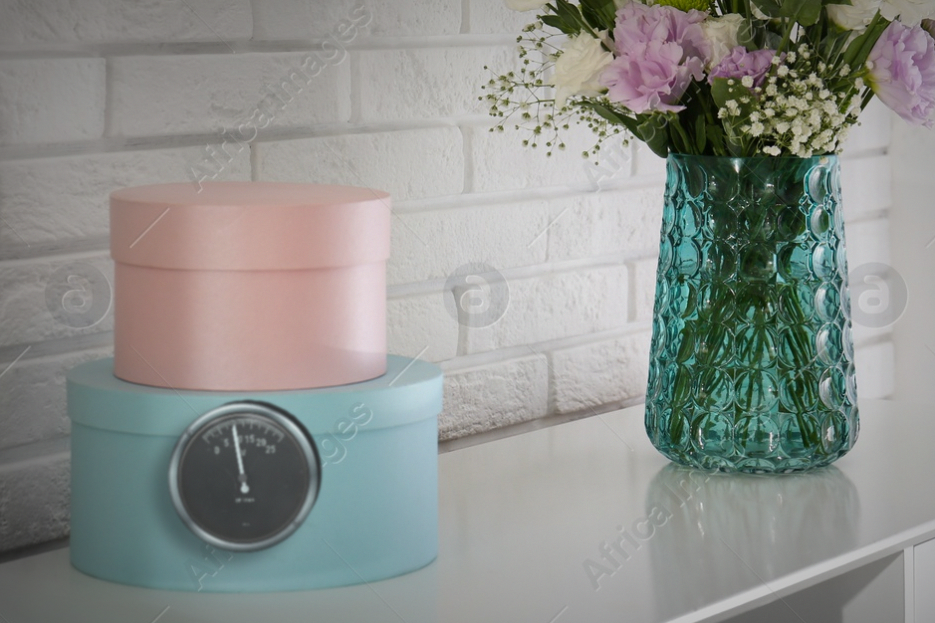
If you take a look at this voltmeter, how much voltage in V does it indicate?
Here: 10 V
